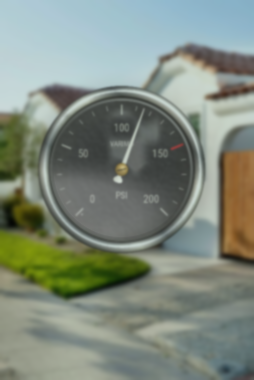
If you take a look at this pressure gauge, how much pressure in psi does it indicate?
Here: 115 psi
